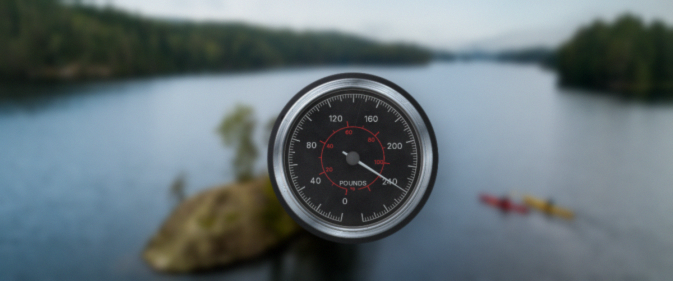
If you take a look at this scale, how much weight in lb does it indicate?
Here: 240 lb
